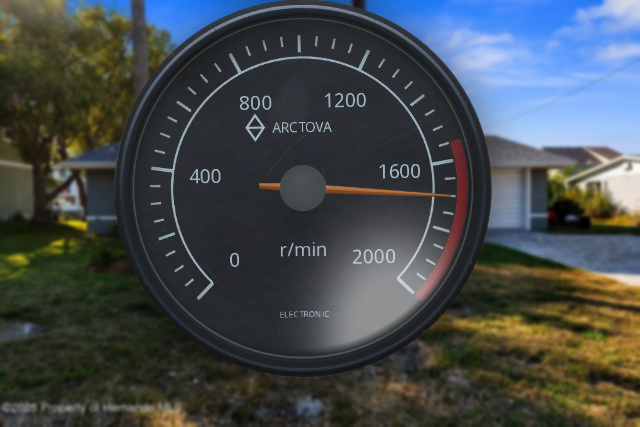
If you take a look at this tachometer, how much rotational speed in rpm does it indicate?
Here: 1700 rpm
